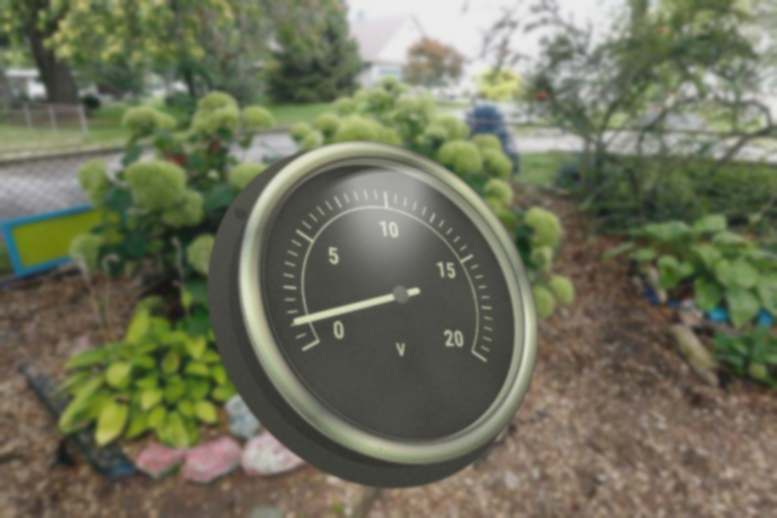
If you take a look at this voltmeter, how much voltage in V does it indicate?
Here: 1 V
